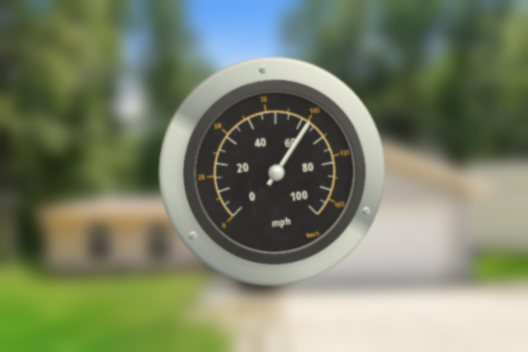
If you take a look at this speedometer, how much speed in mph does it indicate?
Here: 62.5 mph
